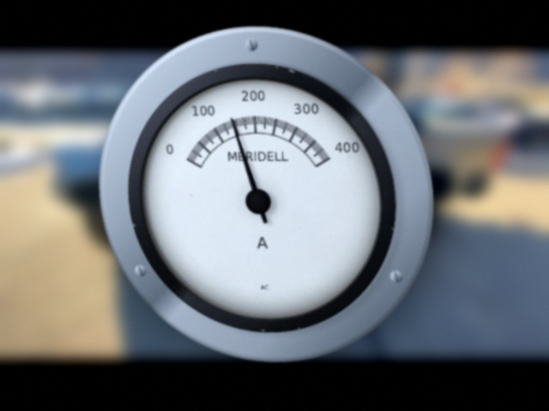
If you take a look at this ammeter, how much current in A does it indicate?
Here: 150 A
